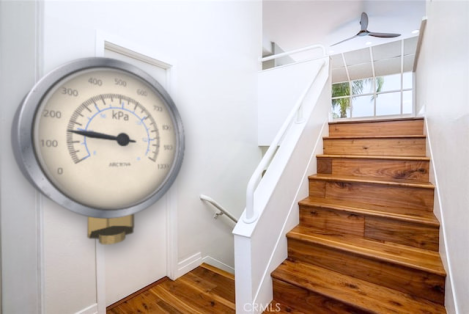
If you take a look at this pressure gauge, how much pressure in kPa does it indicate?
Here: 150 kPa
